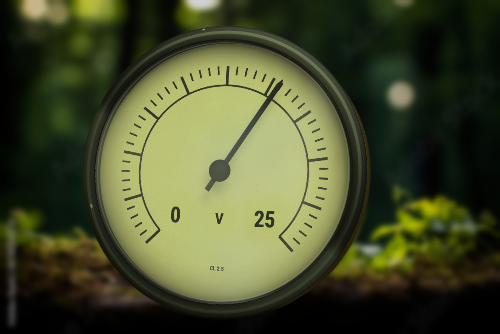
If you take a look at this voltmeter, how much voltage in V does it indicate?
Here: 15.5 V
